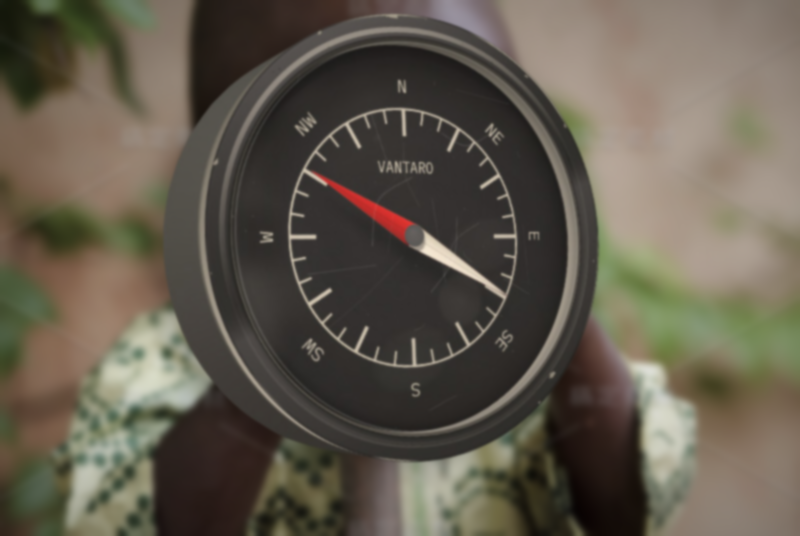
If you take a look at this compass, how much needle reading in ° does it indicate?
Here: 300 °
